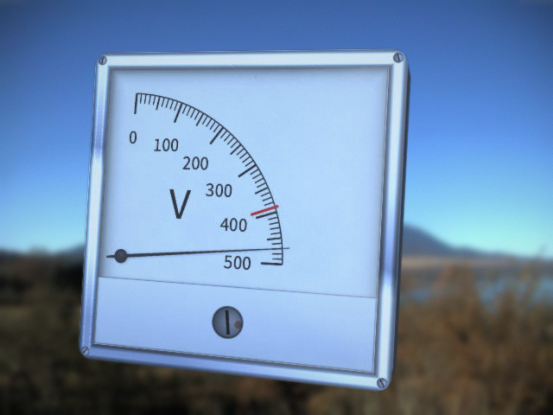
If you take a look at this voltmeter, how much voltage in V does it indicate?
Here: 470 V
